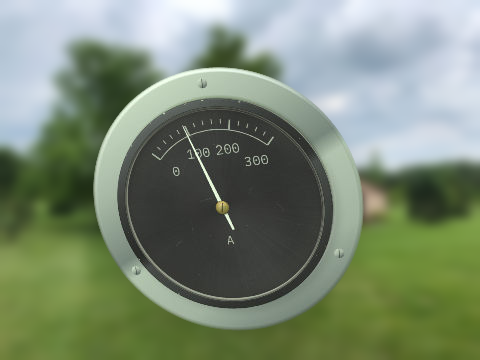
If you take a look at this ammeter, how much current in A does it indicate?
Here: 100 A
